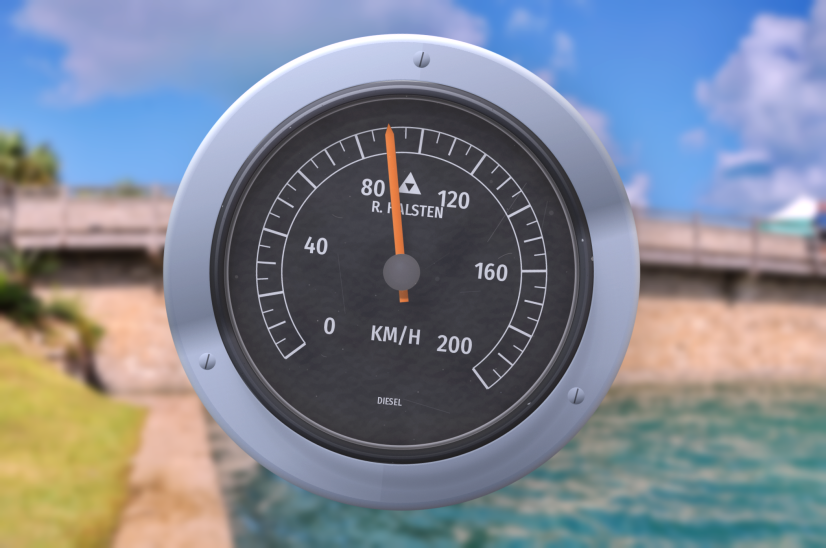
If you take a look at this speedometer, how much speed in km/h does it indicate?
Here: 90 km/h
